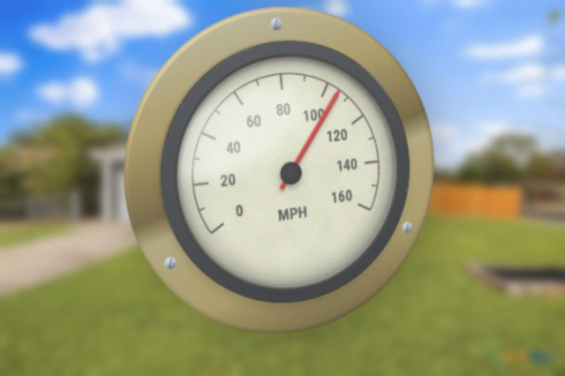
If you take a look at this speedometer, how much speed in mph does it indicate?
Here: 105 mph
